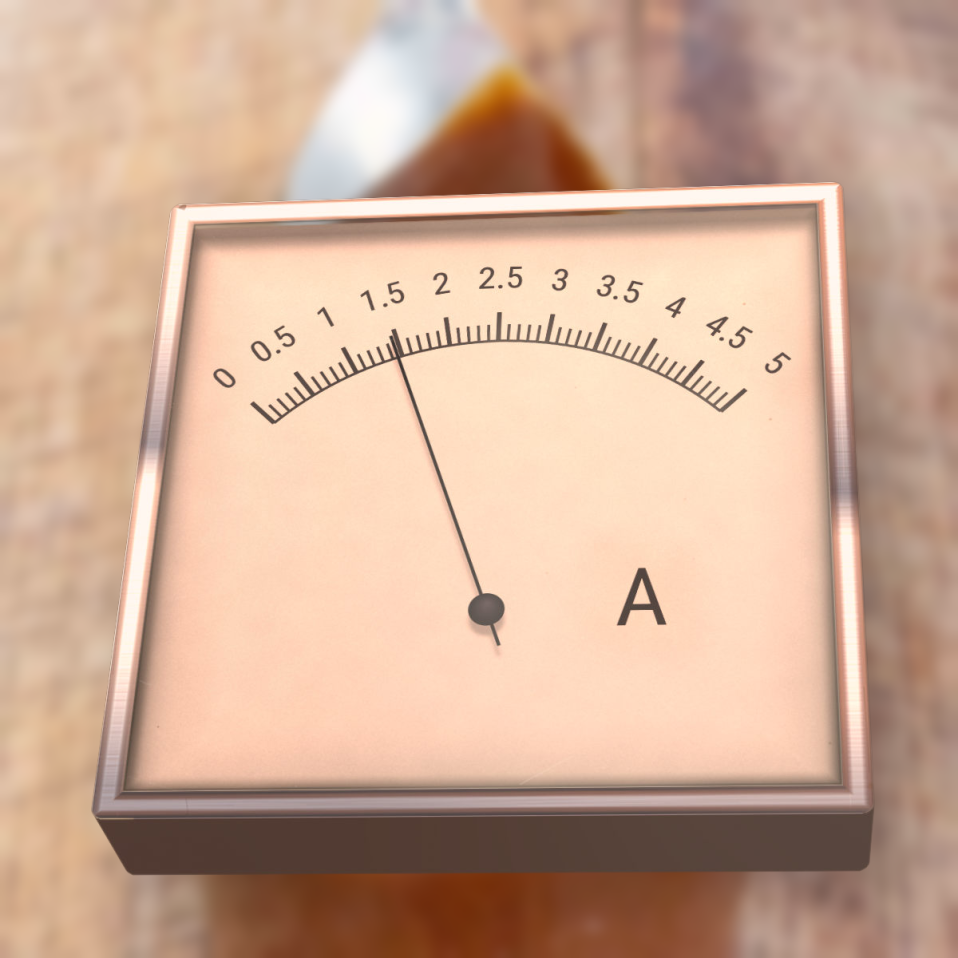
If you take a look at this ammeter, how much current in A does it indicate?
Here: 1.45 A
